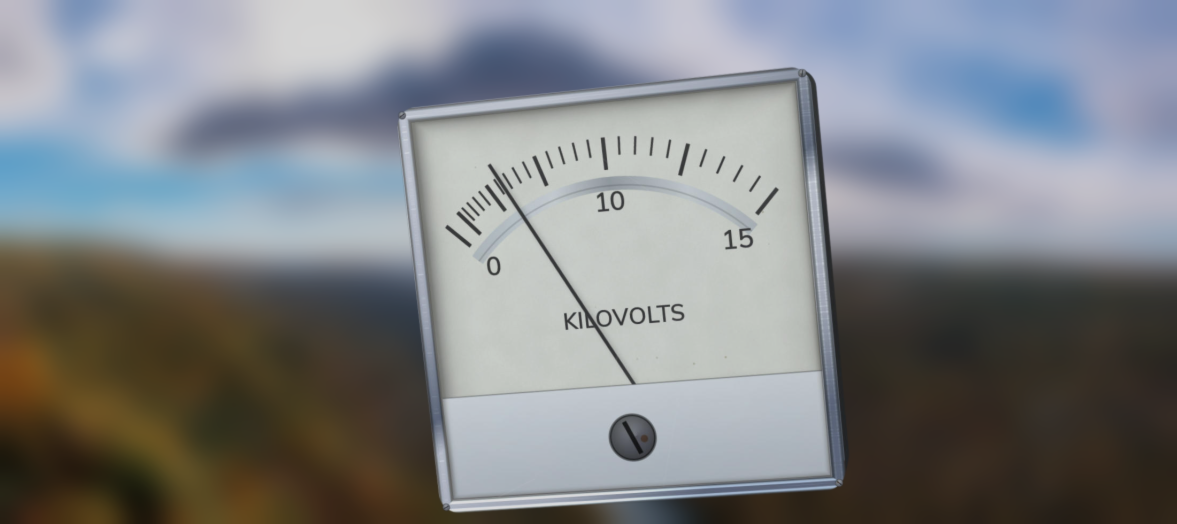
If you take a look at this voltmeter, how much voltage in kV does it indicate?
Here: 5.75 kV
